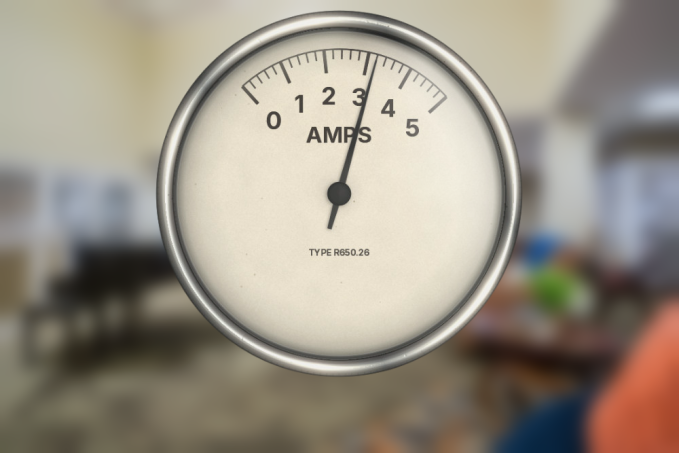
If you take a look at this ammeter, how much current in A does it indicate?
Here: 3.2 A
